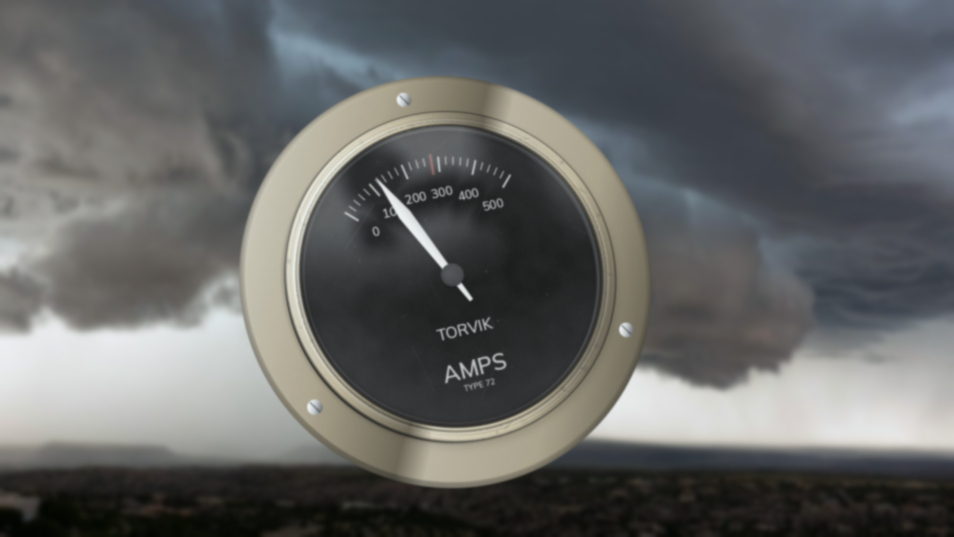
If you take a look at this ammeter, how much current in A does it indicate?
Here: 120 A
